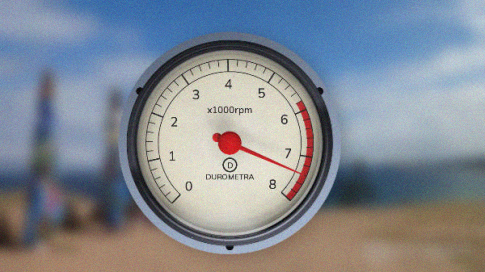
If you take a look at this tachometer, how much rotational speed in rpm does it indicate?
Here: 7400 rpm
